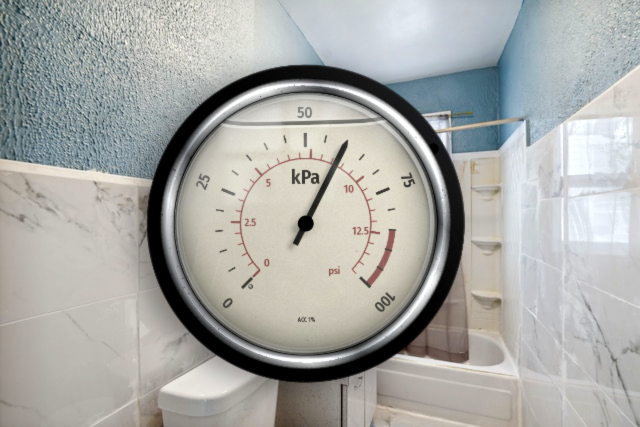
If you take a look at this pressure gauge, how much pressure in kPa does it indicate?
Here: 60 kPa
